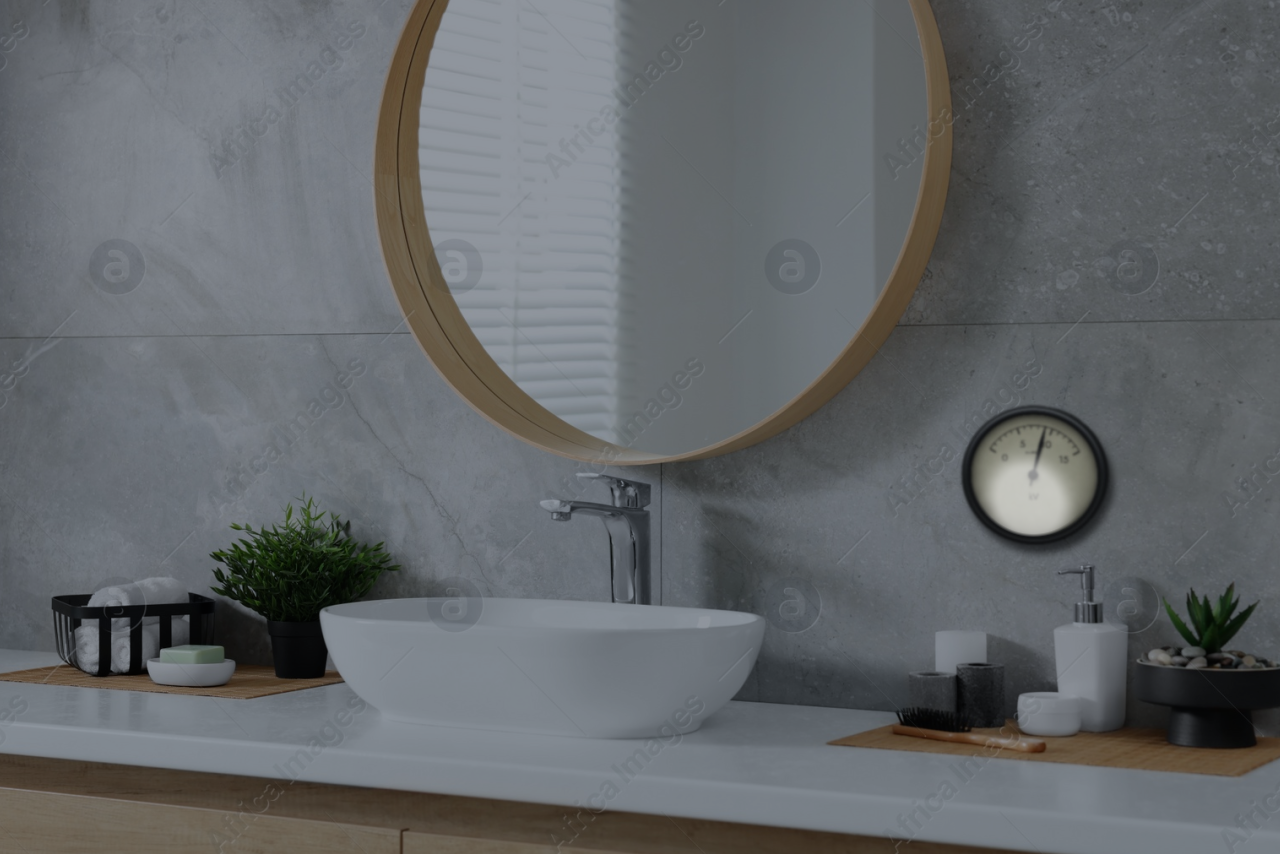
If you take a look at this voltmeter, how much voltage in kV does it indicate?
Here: 9 kV
